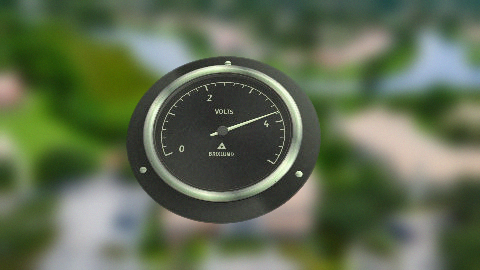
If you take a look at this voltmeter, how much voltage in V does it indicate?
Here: 3.8 V
